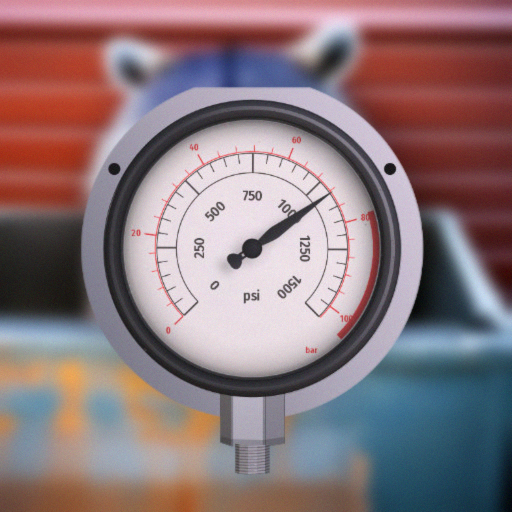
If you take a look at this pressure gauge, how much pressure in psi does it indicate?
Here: 1050 psi
